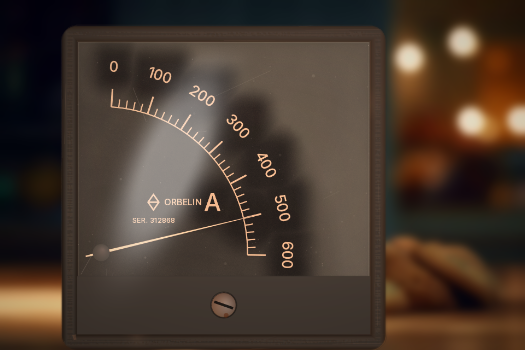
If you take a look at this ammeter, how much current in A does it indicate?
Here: 500 A
